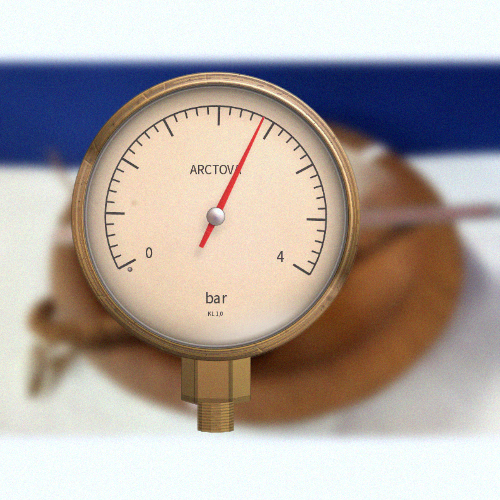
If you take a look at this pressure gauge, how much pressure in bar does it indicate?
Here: 2.4 bar
